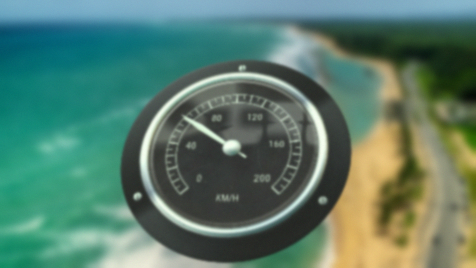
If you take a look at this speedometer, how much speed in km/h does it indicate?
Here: 60 km/h
